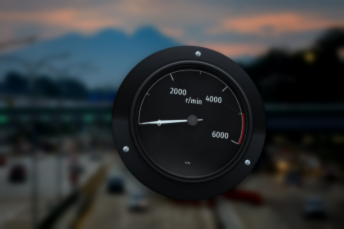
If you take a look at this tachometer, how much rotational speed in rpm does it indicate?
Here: 0 rpm
